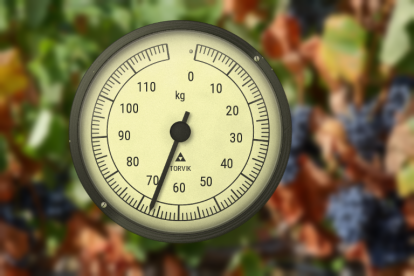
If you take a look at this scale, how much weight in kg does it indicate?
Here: 67 kg
